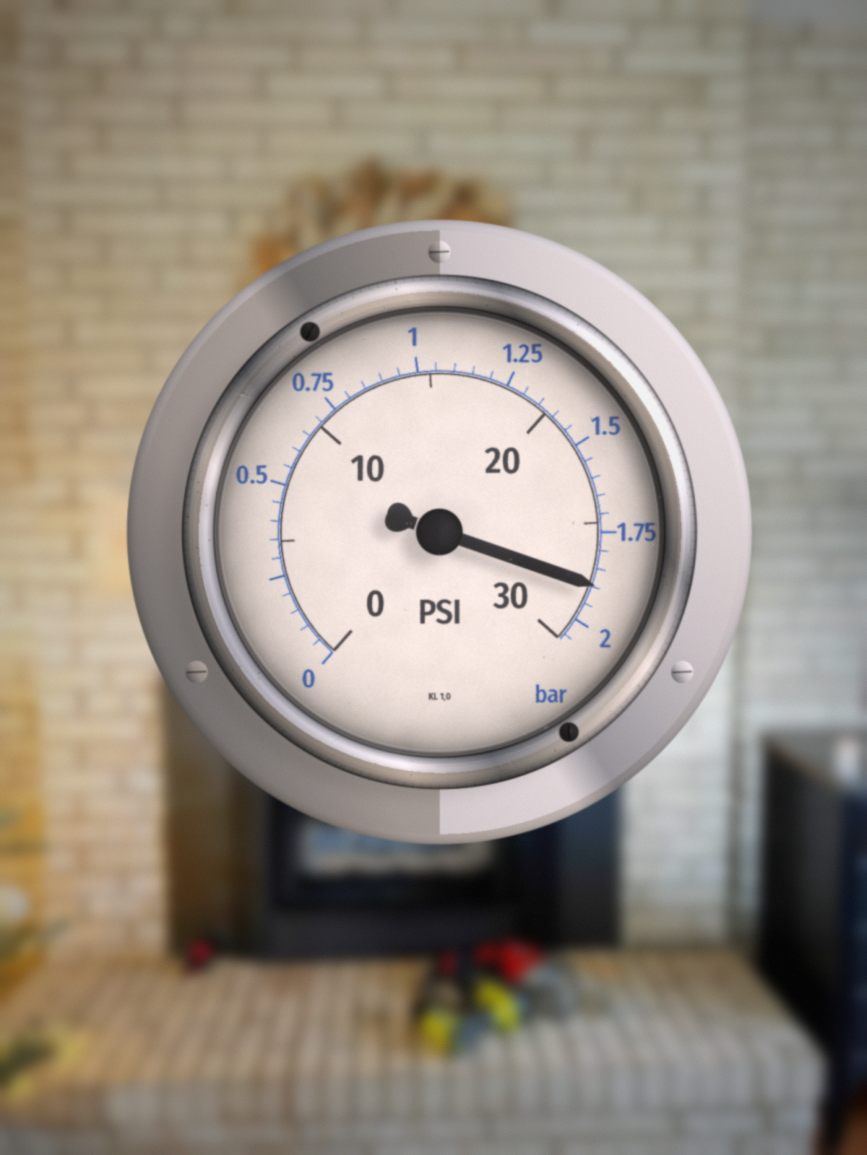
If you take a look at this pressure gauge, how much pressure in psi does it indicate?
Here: 27.5 psi
